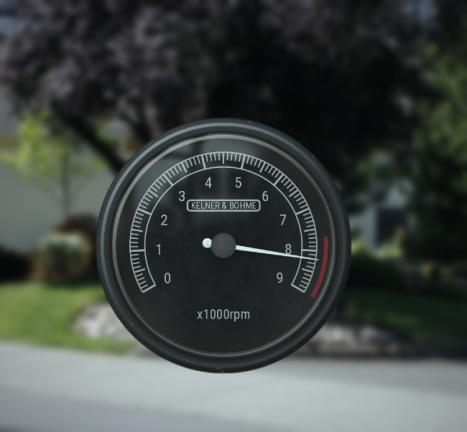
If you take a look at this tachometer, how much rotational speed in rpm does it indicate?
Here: 8200 rpm
